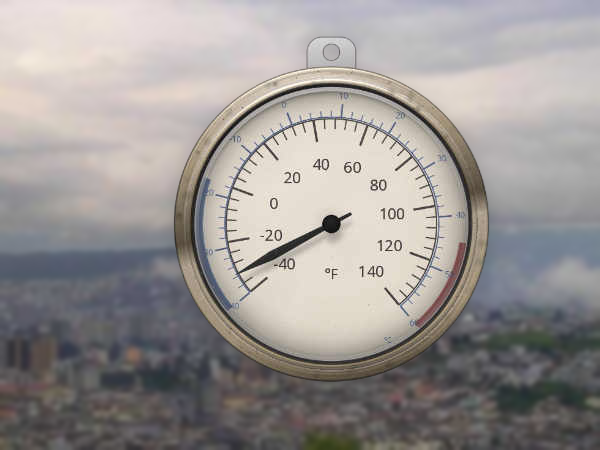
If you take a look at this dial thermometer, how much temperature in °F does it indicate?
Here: -32 °F
